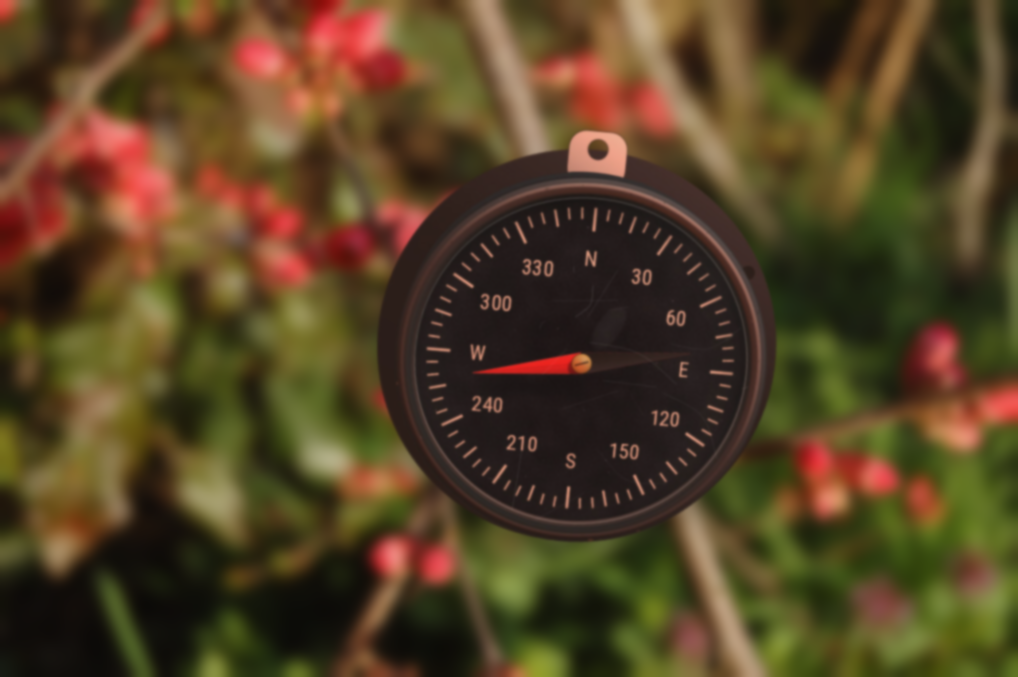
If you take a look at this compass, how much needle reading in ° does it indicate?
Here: 260 °
